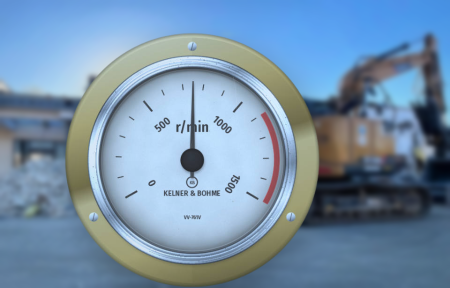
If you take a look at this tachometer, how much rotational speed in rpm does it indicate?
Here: 750 rpm
